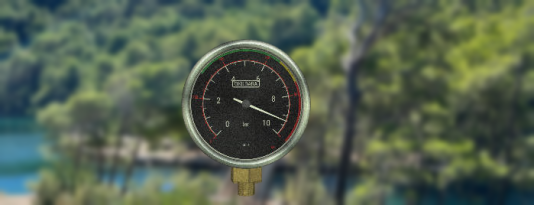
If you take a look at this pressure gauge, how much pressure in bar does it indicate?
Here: 9.25 bar
